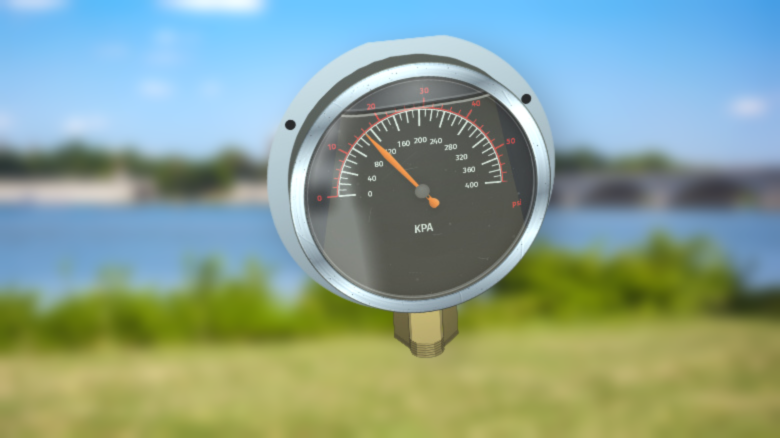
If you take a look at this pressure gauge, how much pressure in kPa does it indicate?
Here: 110 kPa
